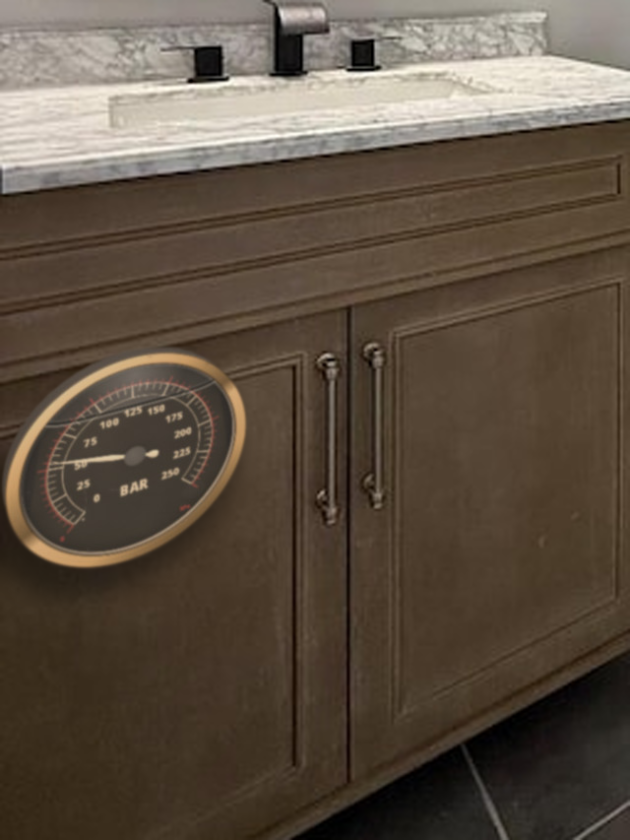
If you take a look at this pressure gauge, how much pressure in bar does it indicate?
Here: 55 bar
